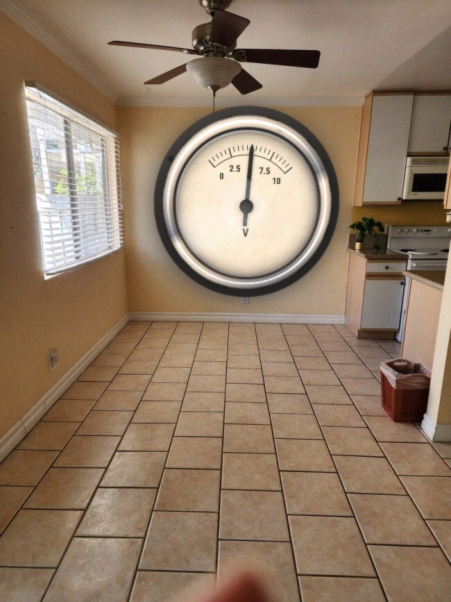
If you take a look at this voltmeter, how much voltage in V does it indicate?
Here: 5 V
